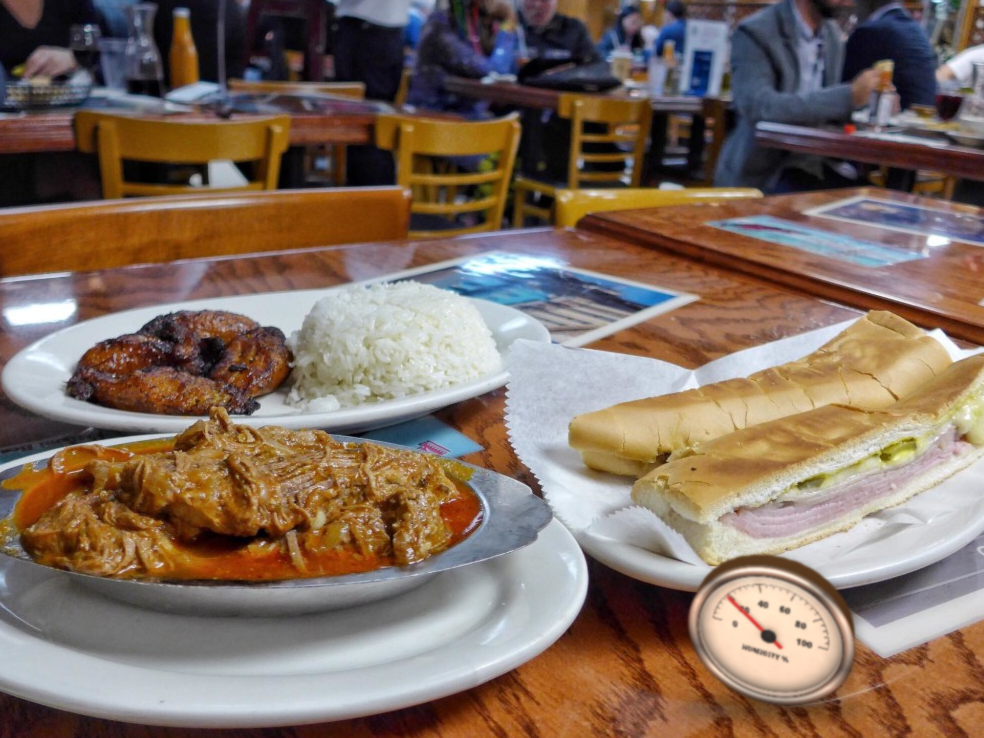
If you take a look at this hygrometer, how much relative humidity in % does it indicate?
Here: 20 %
